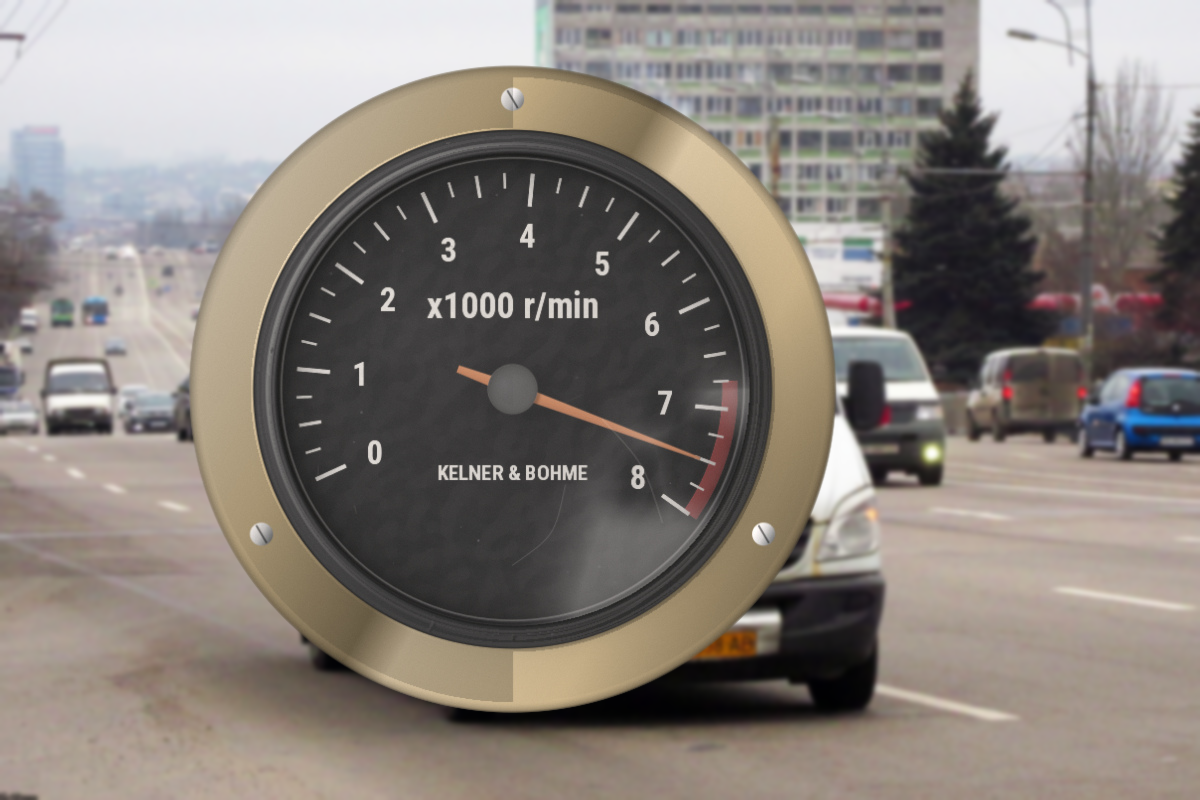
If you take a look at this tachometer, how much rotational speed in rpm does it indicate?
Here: 7500 rpm
